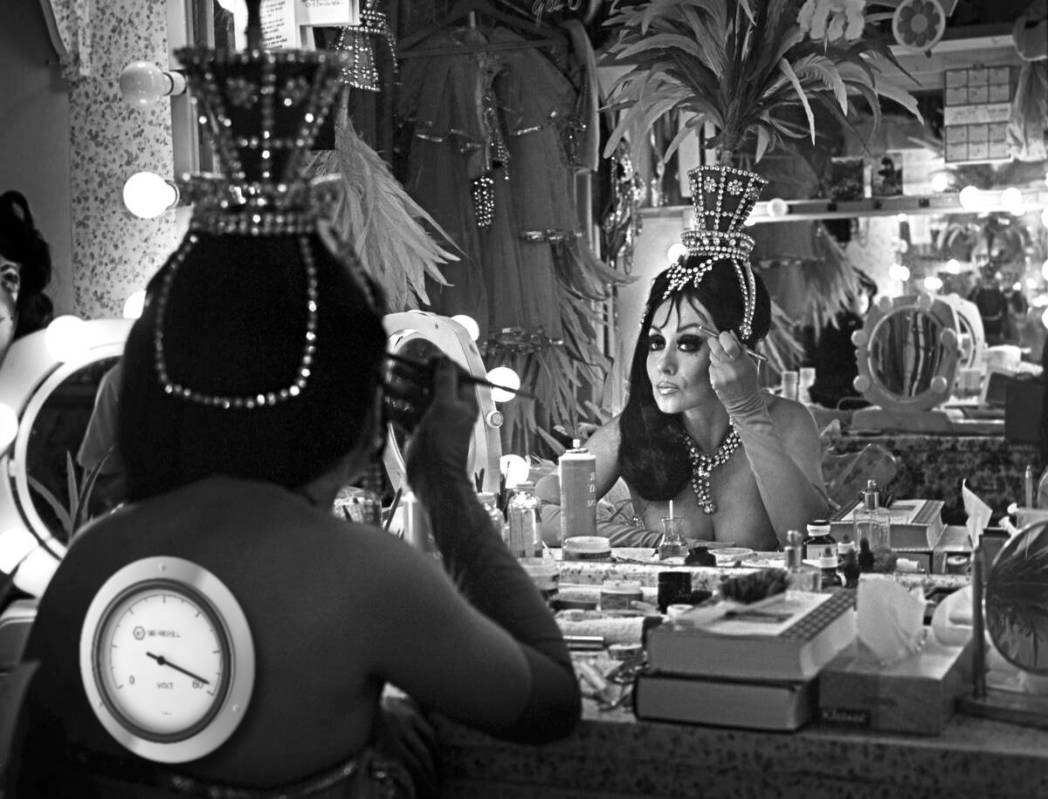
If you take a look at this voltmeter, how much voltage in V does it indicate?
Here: 57.5 V
